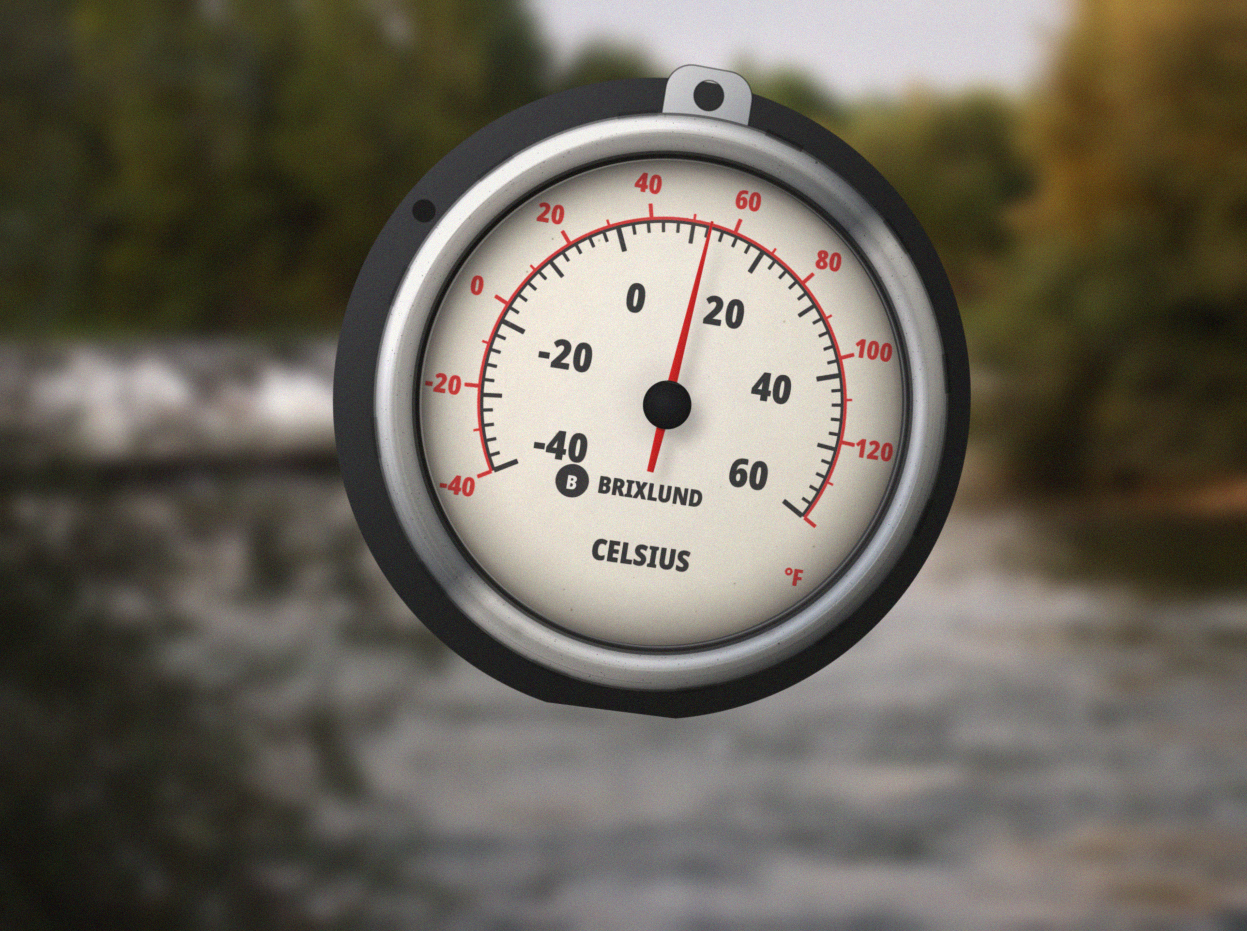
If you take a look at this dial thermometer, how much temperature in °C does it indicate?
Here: 12 °C
